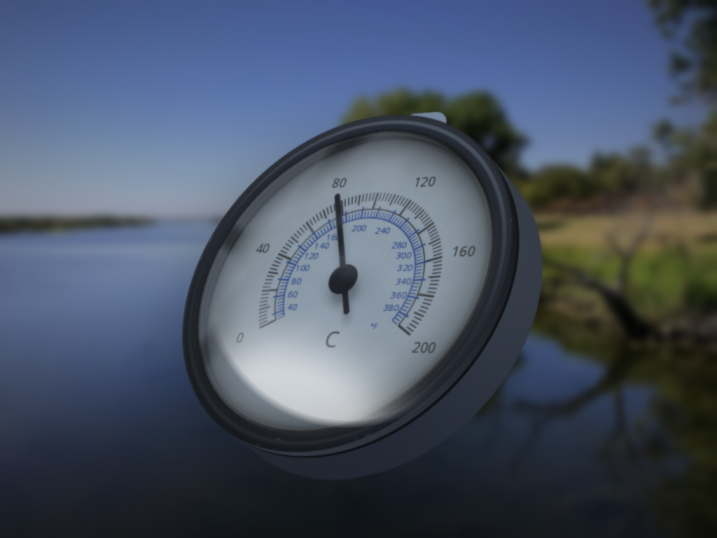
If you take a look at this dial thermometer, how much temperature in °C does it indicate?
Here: 80 °C
